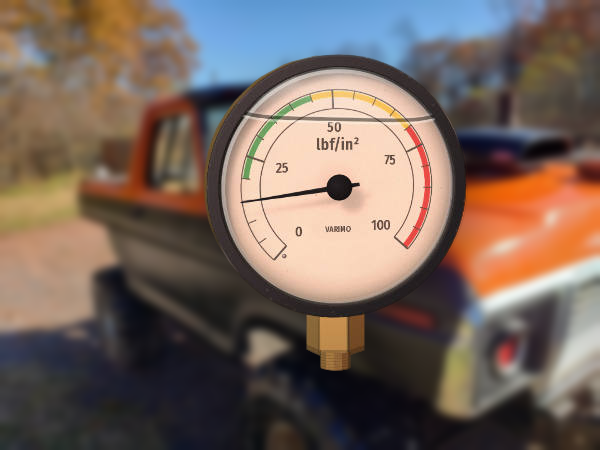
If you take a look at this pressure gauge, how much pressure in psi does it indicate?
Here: 15 psi
